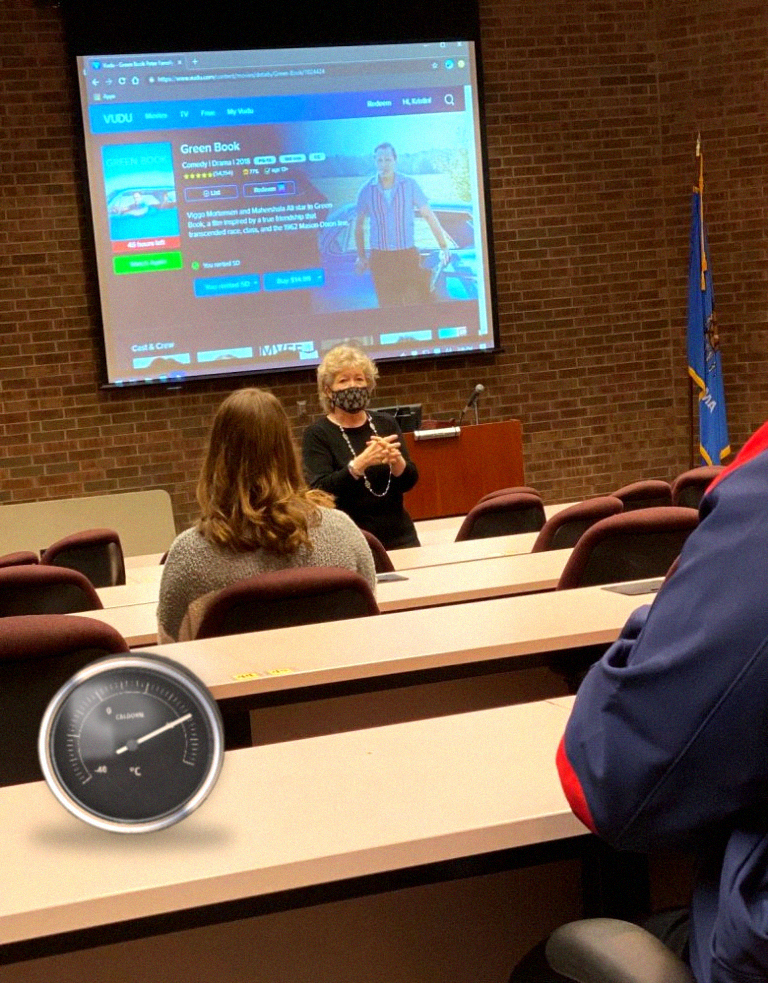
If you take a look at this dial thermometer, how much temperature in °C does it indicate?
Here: 40 °C
